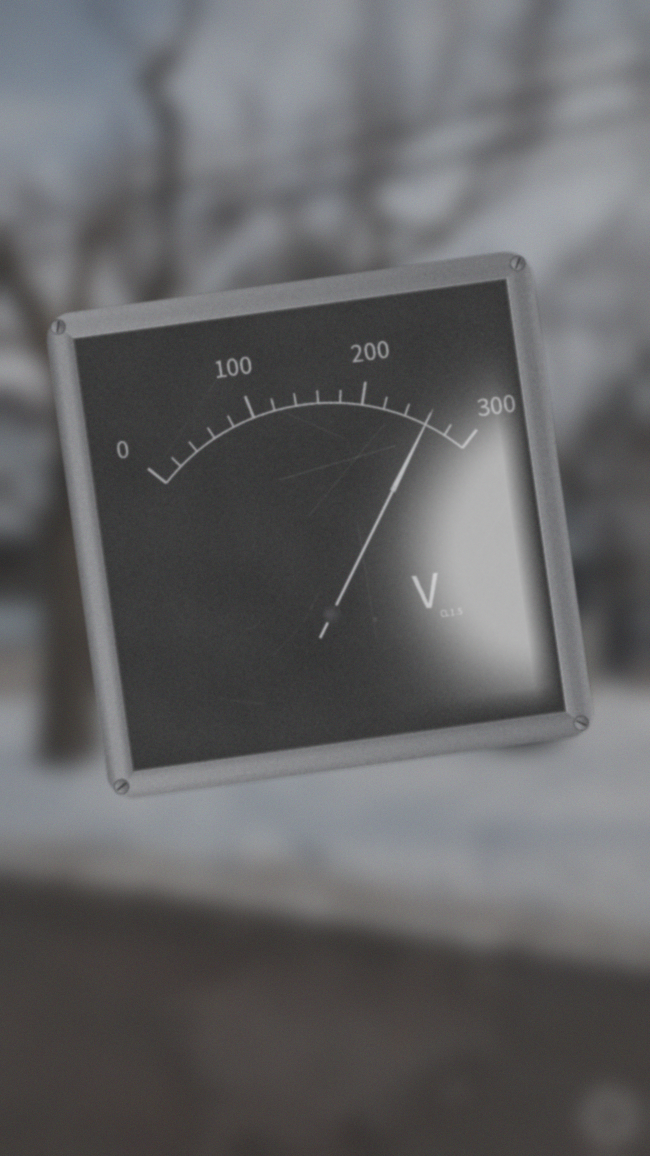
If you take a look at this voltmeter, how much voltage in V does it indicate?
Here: 260 V
